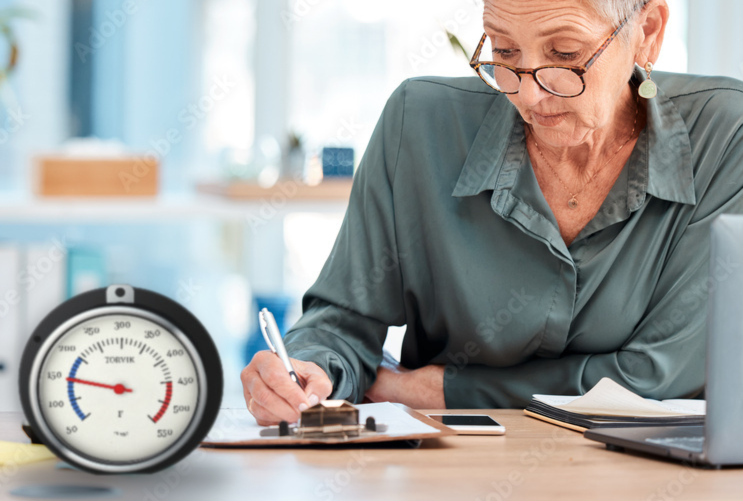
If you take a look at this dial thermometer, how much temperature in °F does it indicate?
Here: 150 °F
